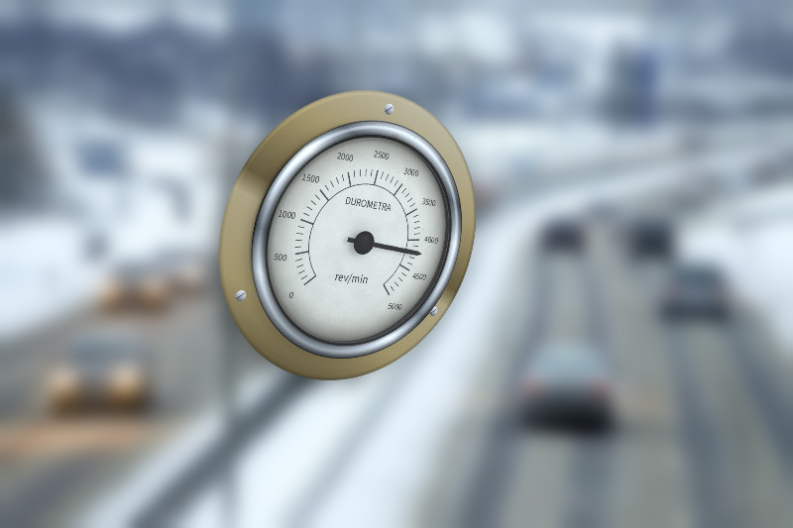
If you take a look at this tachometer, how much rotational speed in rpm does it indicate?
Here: 4200 rpm
